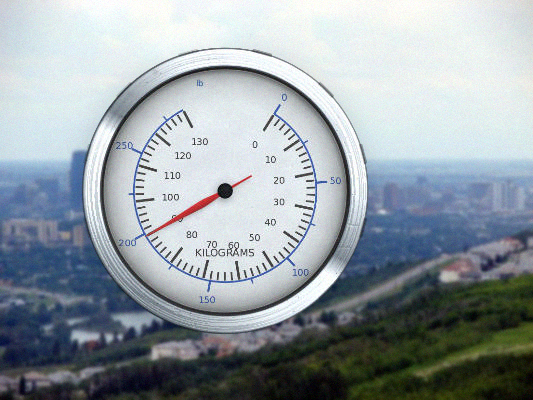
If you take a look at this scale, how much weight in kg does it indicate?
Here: 90 kg
